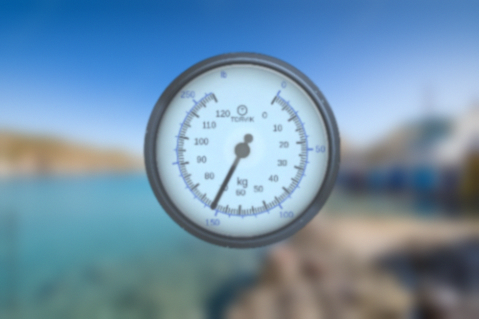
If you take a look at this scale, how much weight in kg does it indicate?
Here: 70 kg
